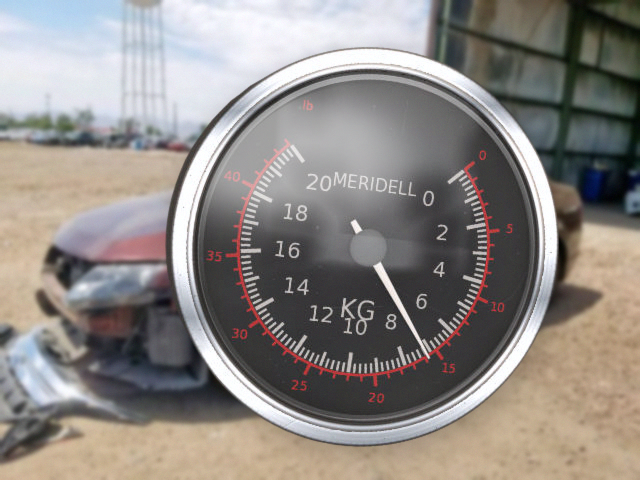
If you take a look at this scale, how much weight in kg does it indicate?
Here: 7.2 kg
